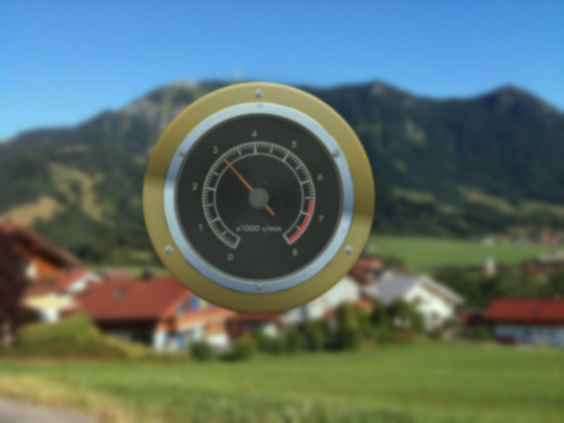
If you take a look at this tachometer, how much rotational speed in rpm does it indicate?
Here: 3000 rpm
